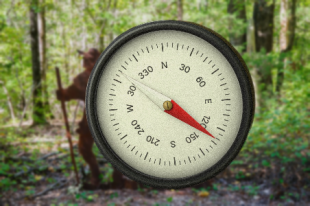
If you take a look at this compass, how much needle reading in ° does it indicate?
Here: 130 °
